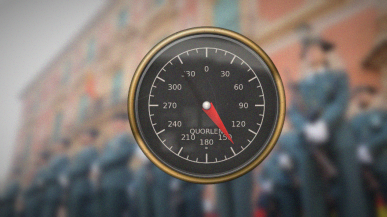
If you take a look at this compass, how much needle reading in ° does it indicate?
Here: 145 °
